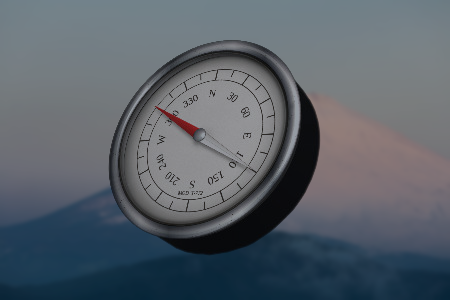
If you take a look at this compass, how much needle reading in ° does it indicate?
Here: 300 °
